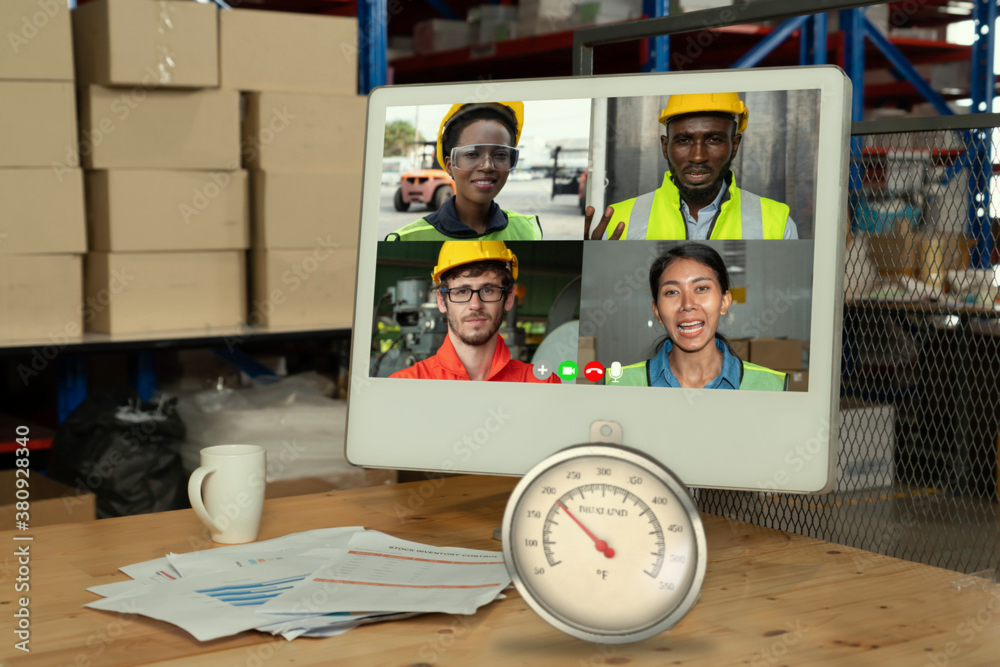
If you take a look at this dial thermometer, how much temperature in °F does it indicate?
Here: 200 °F
